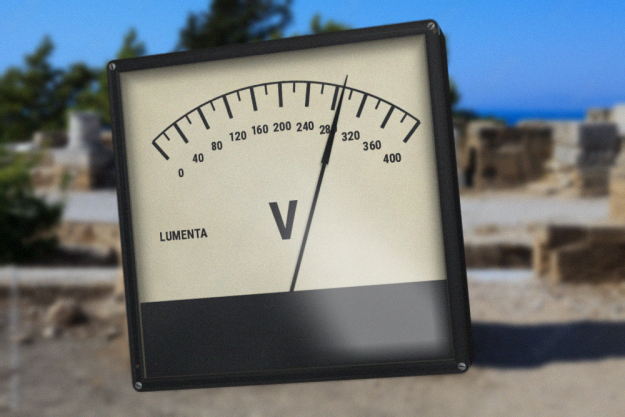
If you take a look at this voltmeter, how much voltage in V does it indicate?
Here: 290 V
